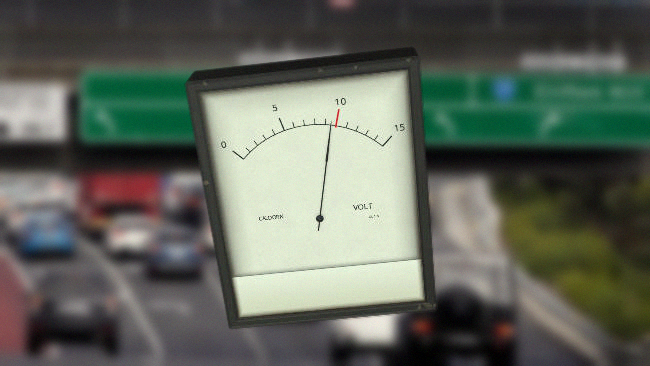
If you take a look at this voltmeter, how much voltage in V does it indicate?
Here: 9.5 V
